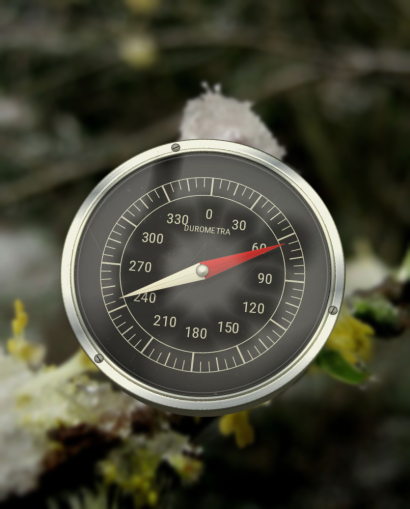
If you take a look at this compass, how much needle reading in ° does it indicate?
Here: 65 °
